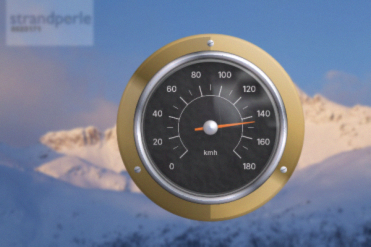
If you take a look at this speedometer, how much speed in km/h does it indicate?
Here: 145 km/h
